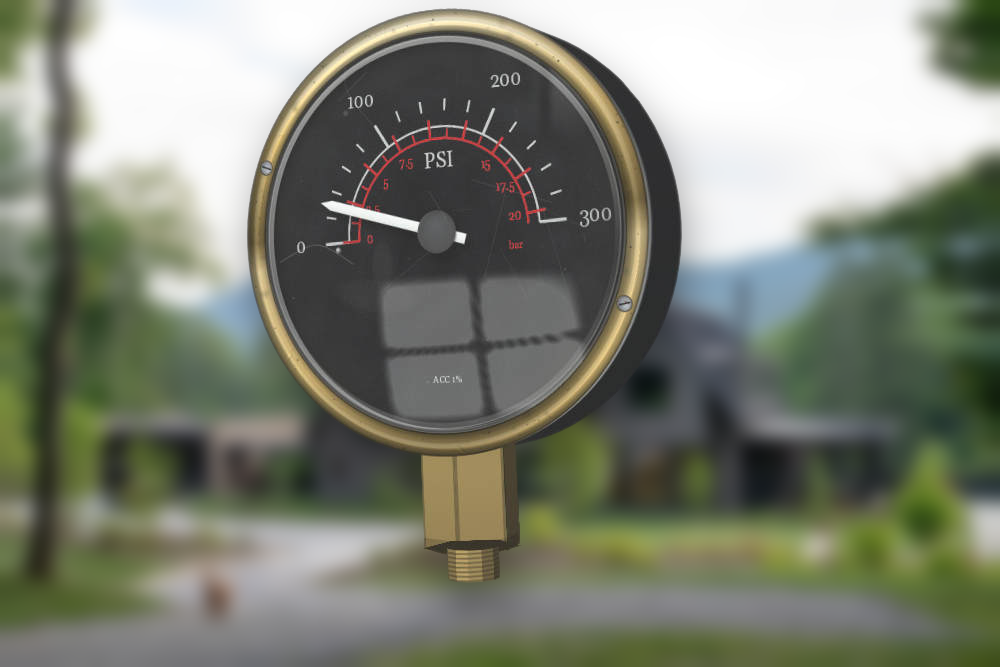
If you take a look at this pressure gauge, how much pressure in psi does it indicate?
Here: 30 psi
